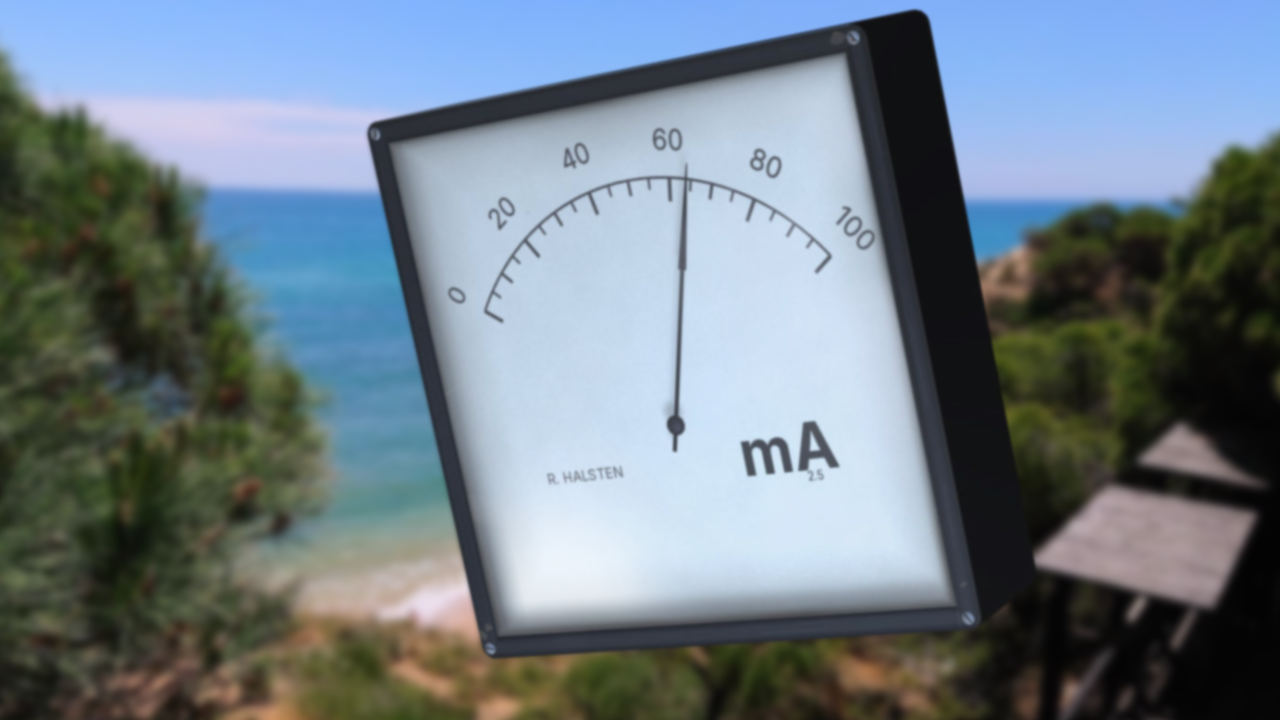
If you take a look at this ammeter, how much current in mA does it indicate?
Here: 65 mA
